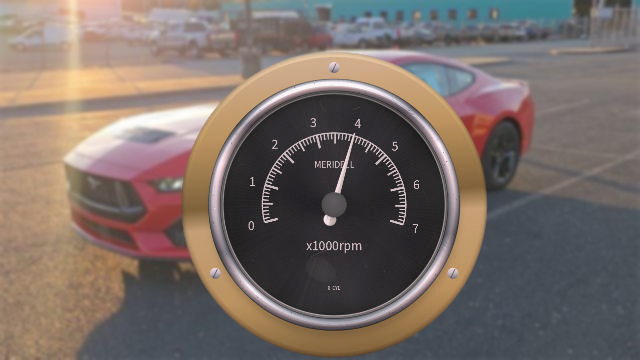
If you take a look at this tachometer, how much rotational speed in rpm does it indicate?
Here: 4000 rpm
